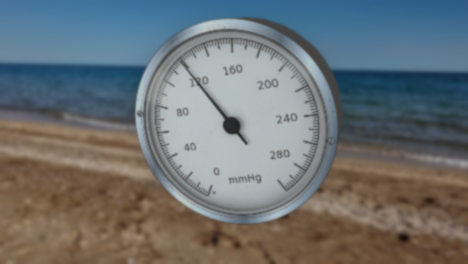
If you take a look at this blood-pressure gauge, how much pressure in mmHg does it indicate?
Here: 120 mmHg
